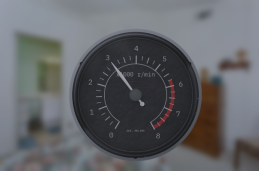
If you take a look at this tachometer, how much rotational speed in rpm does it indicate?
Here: 3000 rpm
